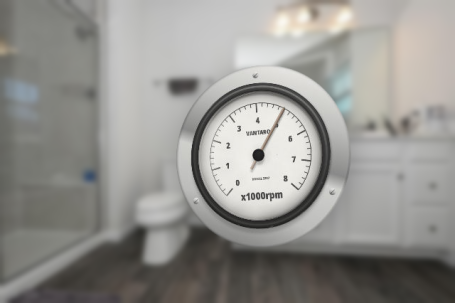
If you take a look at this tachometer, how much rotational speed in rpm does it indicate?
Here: 5000 rpm
